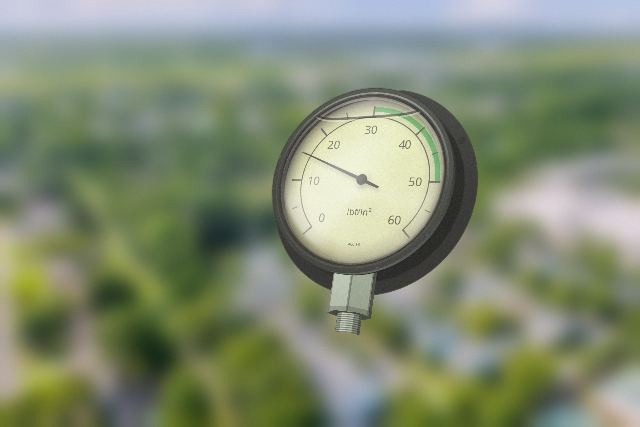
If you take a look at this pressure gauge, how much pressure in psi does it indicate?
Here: 15 psi
